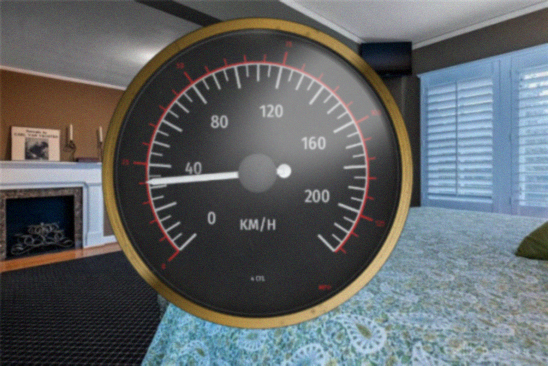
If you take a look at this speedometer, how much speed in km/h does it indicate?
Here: 32.5 km/h
